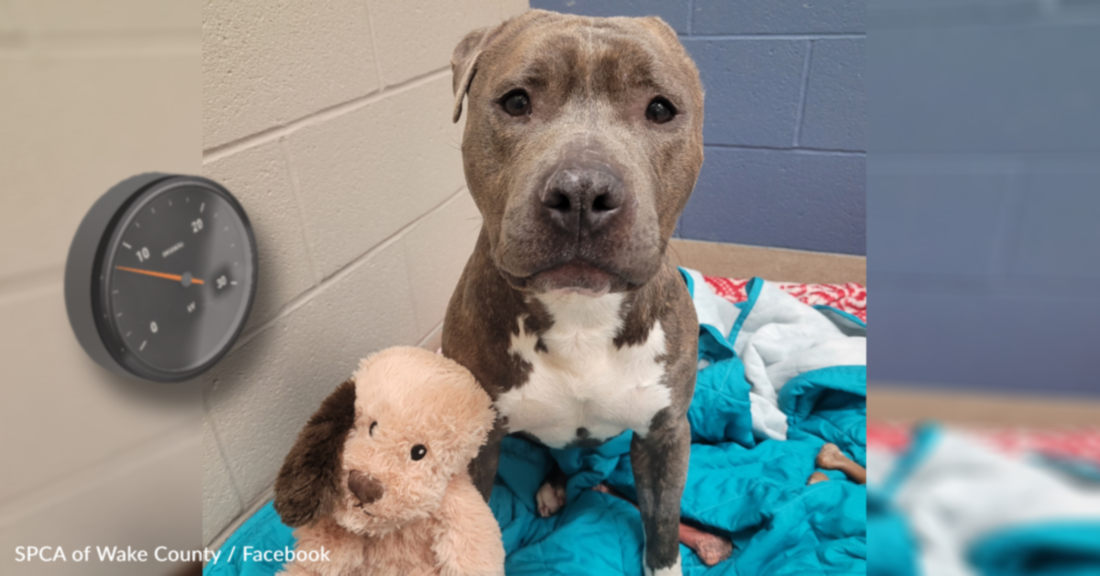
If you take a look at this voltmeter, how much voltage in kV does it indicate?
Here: 8 kV
